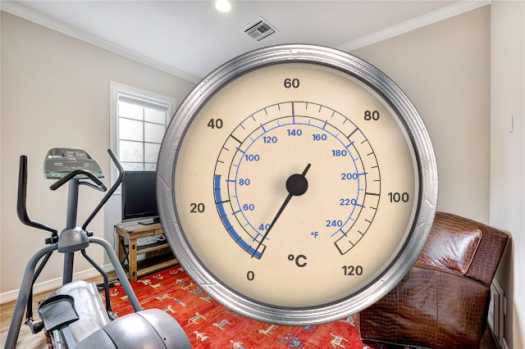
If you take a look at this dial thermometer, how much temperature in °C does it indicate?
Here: 2 °C
